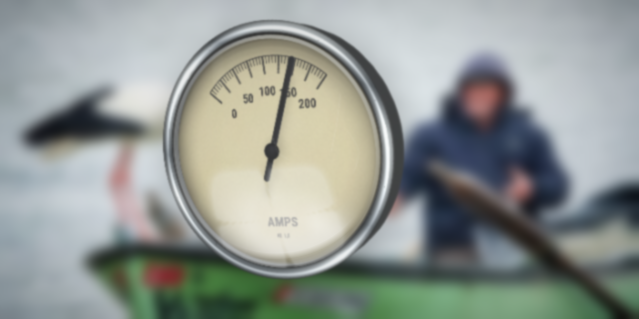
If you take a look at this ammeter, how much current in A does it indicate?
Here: 150 A
